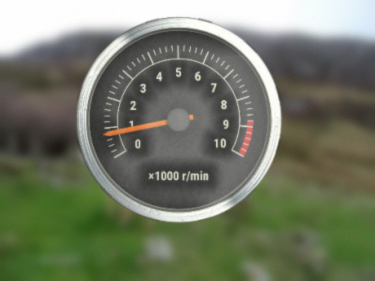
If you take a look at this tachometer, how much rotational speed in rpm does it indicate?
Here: 800 rpm
